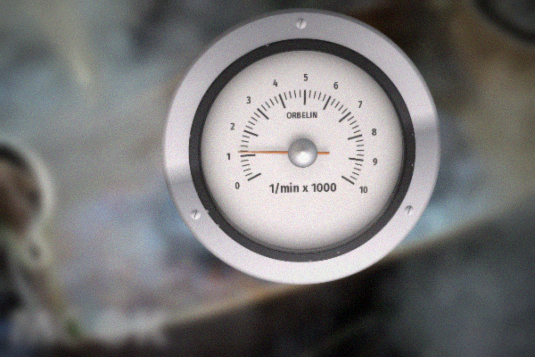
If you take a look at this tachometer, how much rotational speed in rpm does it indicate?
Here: 1200 rpm
